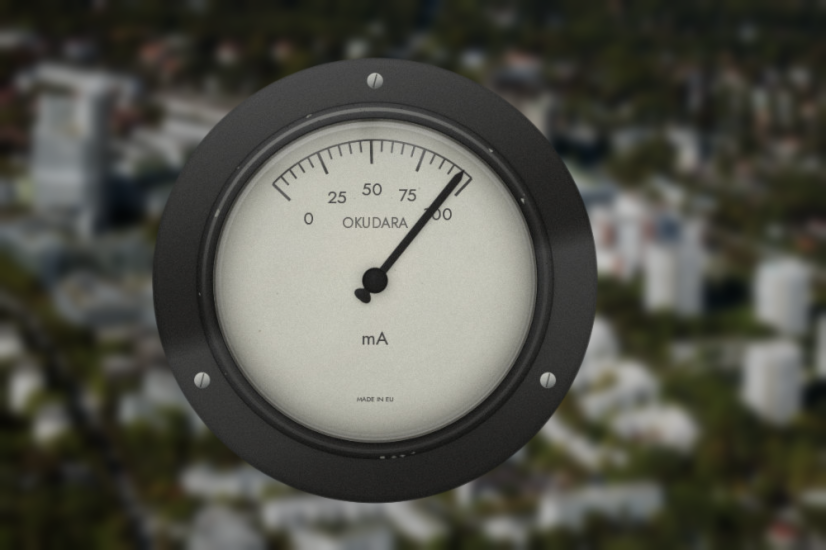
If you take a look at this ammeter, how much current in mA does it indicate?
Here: 95 mA
